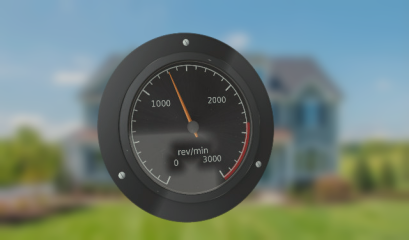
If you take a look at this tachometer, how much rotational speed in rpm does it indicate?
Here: 1300 rpm
